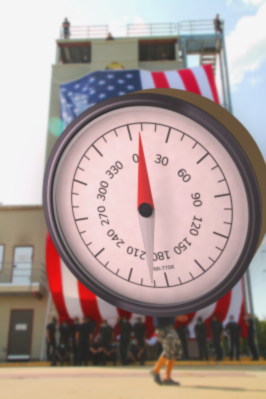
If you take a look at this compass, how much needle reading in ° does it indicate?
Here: 10 °
